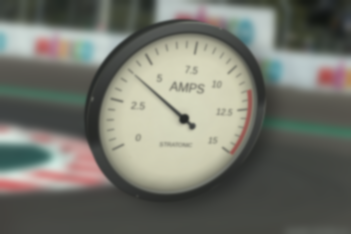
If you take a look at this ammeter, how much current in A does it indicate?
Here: 4 A
